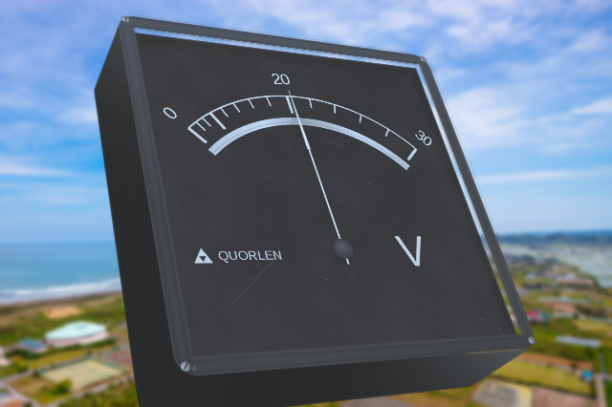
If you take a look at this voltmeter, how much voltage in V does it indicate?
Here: 20 V
